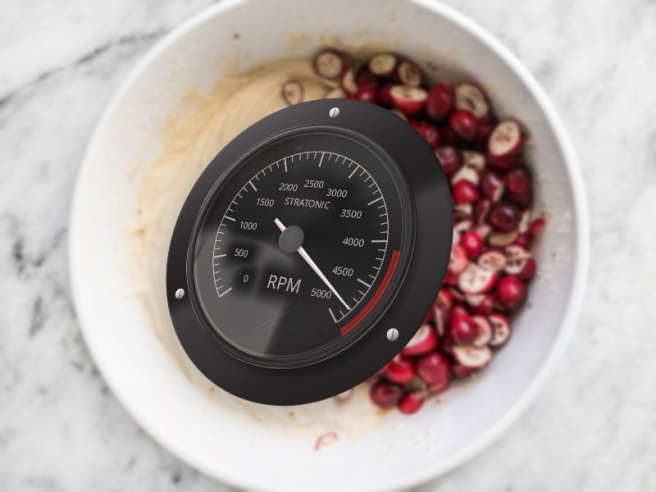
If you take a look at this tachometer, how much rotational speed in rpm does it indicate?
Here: 4800 rpm
